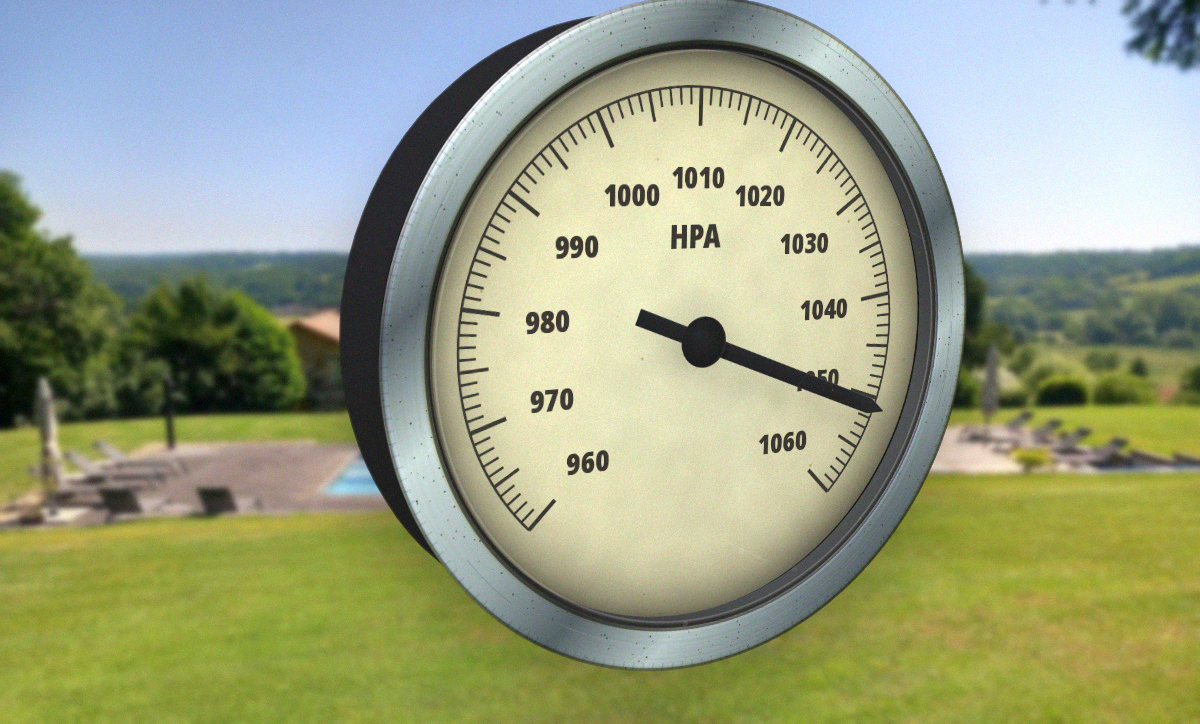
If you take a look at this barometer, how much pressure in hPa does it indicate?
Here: 1051 hPa
